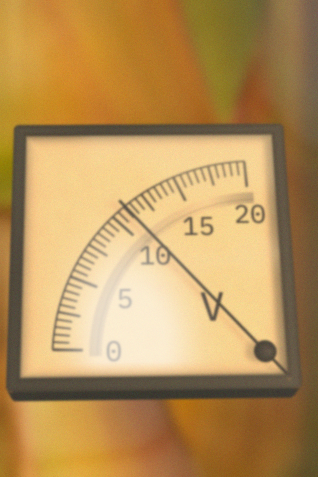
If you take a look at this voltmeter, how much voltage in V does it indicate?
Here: 11 V
